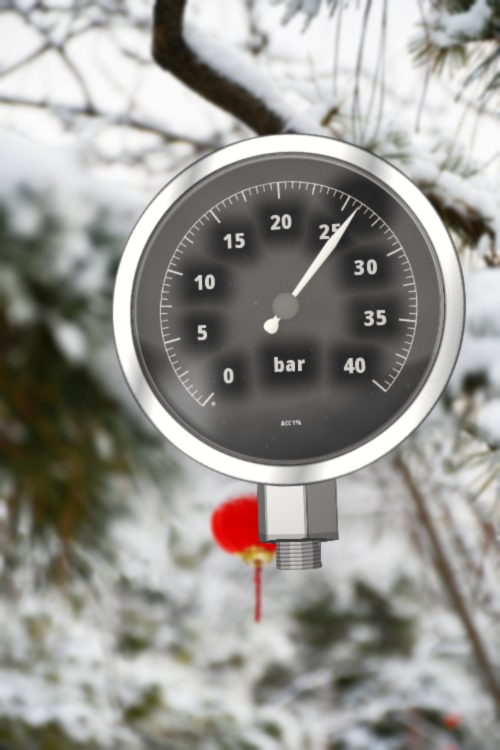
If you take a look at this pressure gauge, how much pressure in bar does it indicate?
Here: 26 bar
